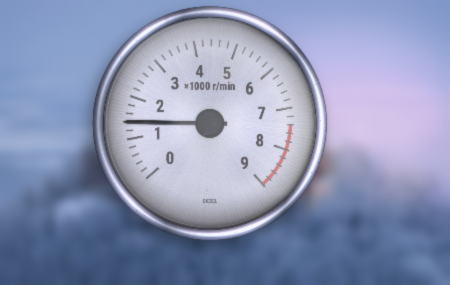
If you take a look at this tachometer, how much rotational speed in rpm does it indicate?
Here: 1400 rpm
